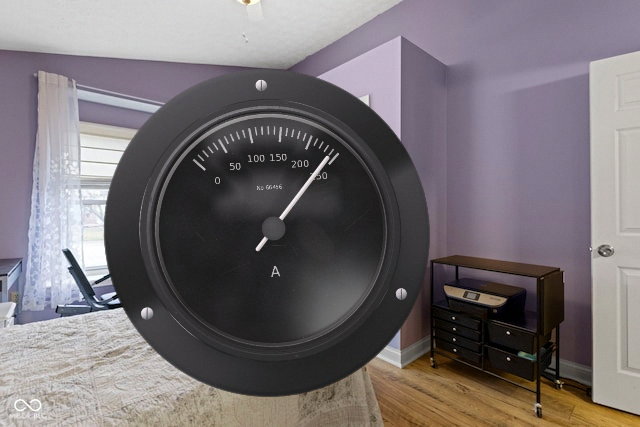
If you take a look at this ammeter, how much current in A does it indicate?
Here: 240 A
